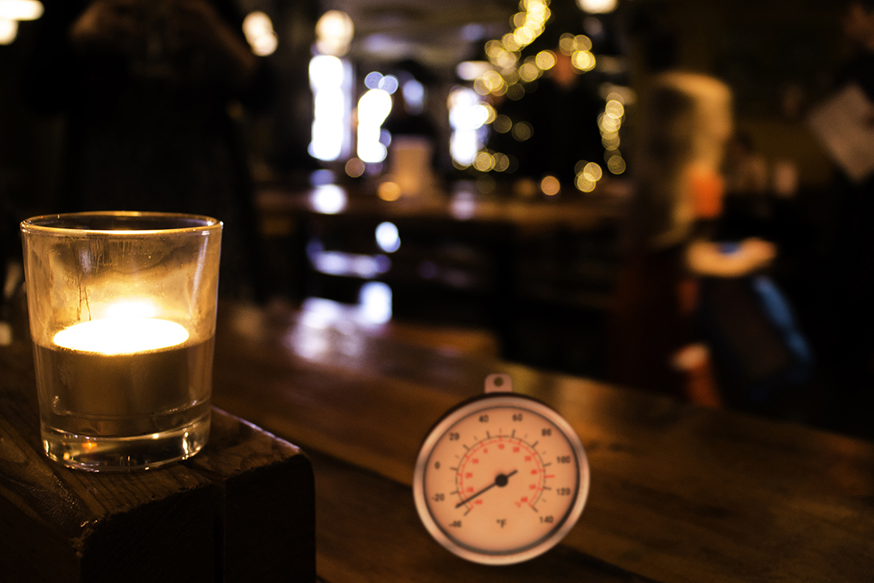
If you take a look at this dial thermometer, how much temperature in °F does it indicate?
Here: -30 °F
